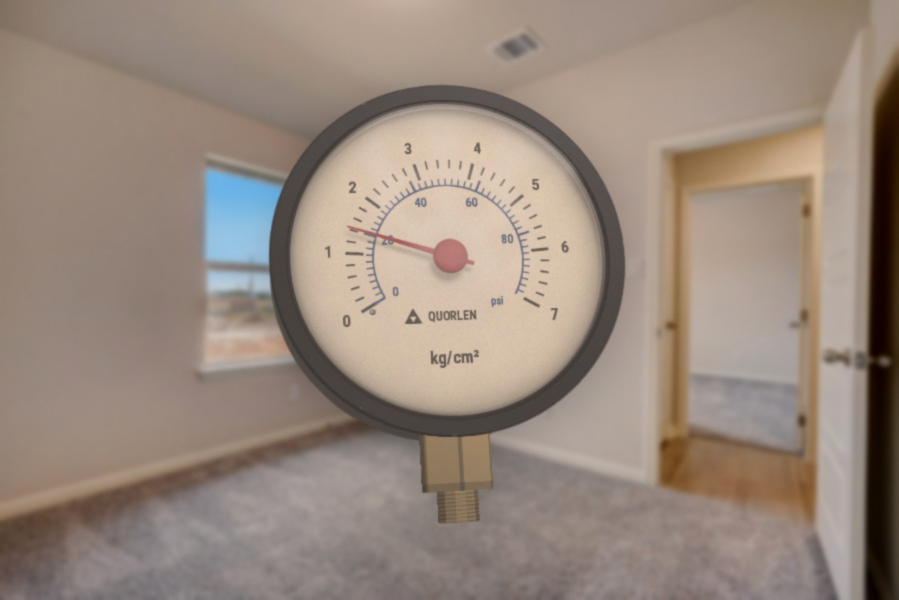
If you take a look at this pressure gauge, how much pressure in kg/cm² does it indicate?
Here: 1.4 kg/cm²
